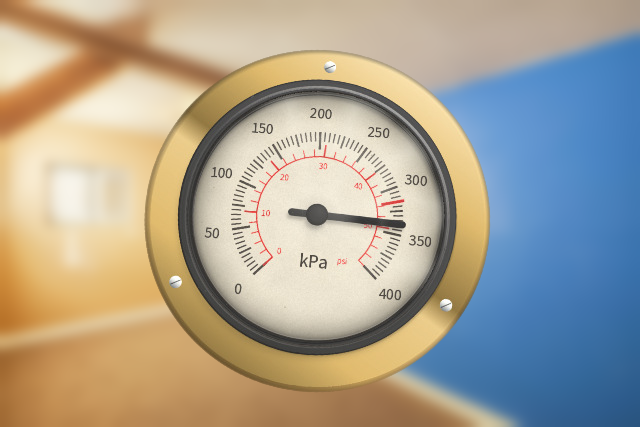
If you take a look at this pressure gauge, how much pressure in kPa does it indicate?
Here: 340 kPa
